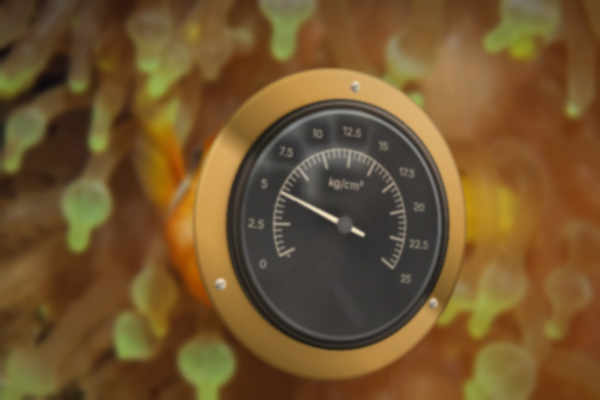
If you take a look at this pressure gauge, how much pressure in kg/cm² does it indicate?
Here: 5 kg/cm²
